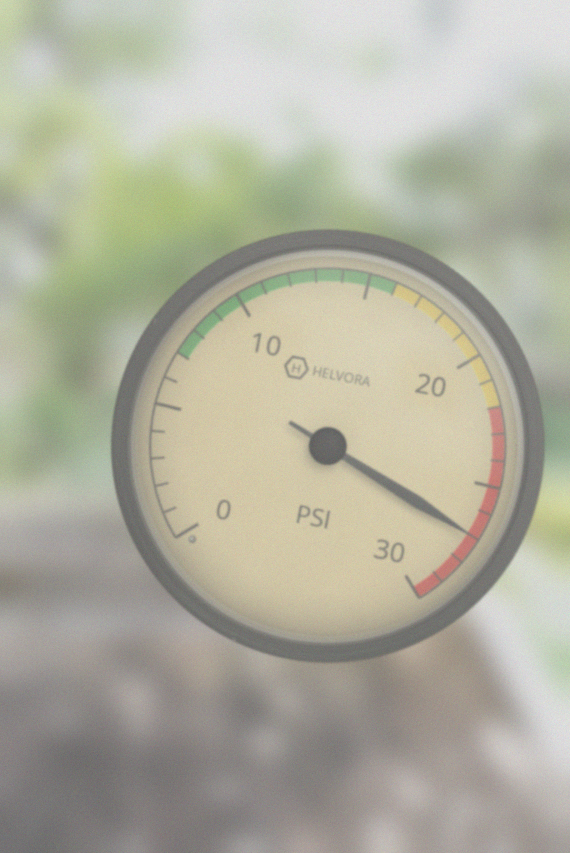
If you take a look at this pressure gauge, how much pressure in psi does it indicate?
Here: 27 psi
